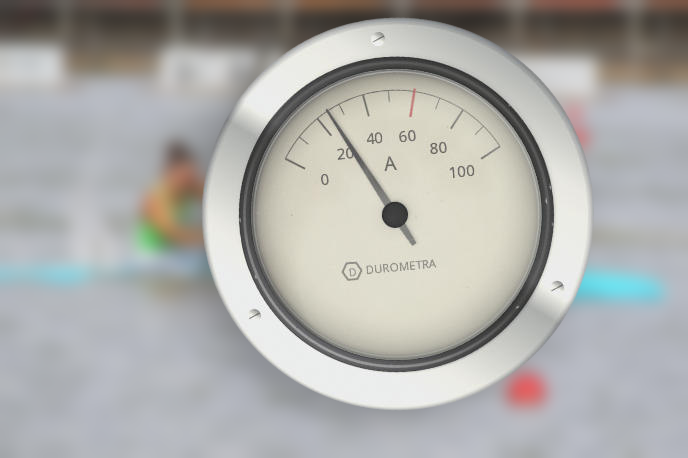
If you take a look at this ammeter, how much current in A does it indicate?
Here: 25 A
